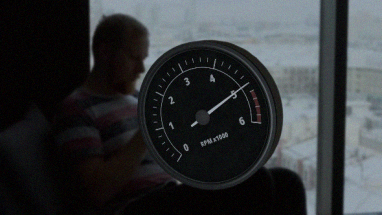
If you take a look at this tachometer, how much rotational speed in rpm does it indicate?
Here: 5000 rpm
